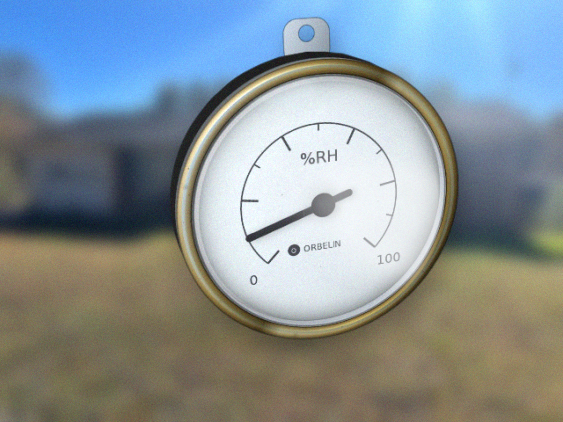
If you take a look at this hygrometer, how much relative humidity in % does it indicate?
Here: 10 %
